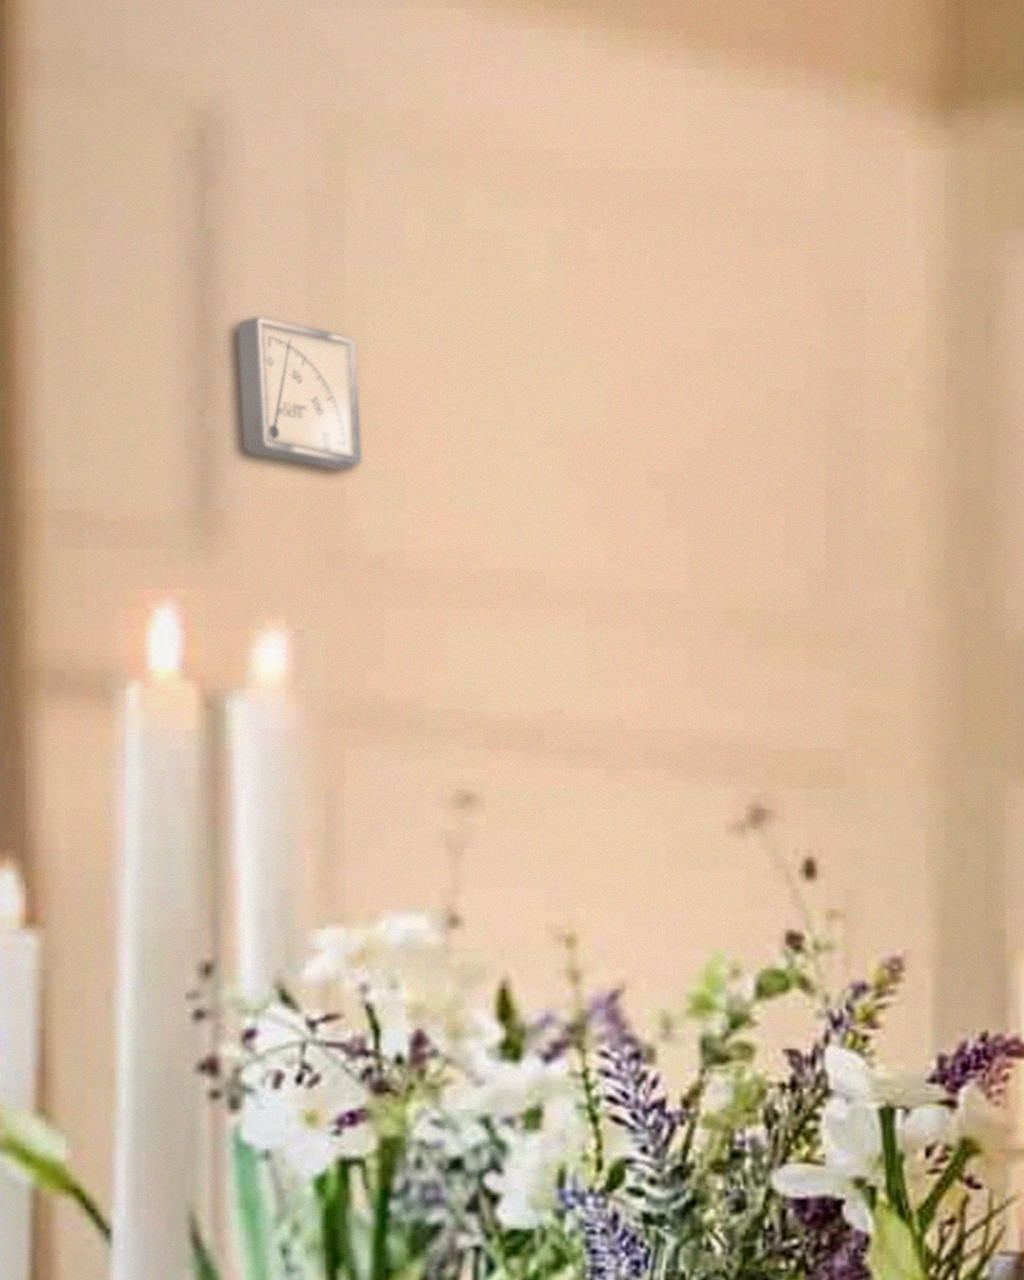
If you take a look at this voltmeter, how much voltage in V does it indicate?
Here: 25 V
